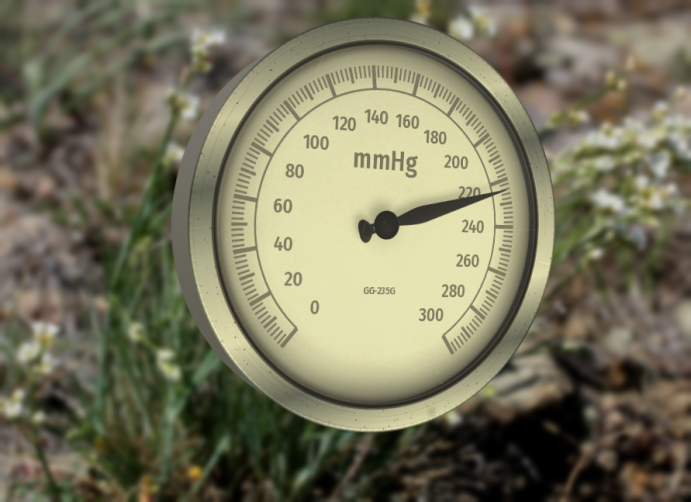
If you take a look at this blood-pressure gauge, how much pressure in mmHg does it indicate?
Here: 224 mmHg
